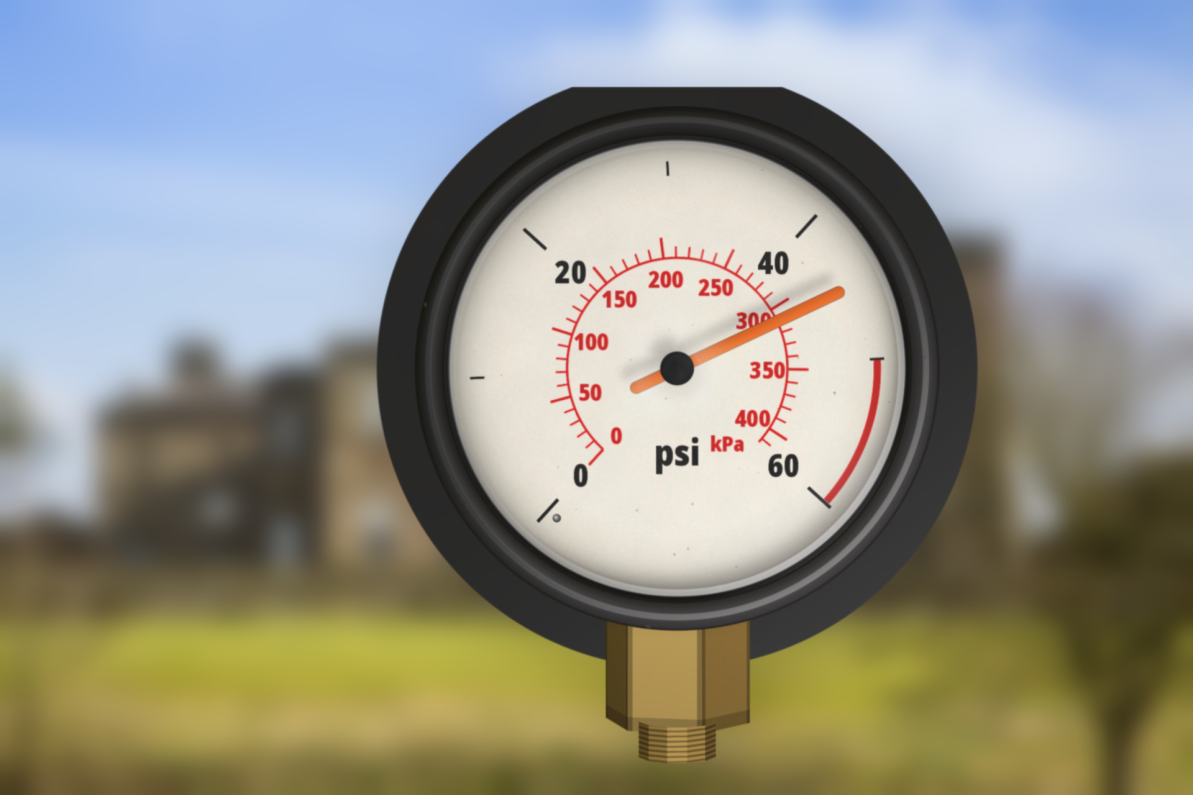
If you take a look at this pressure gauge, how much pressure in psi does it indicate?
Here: 45 psi
